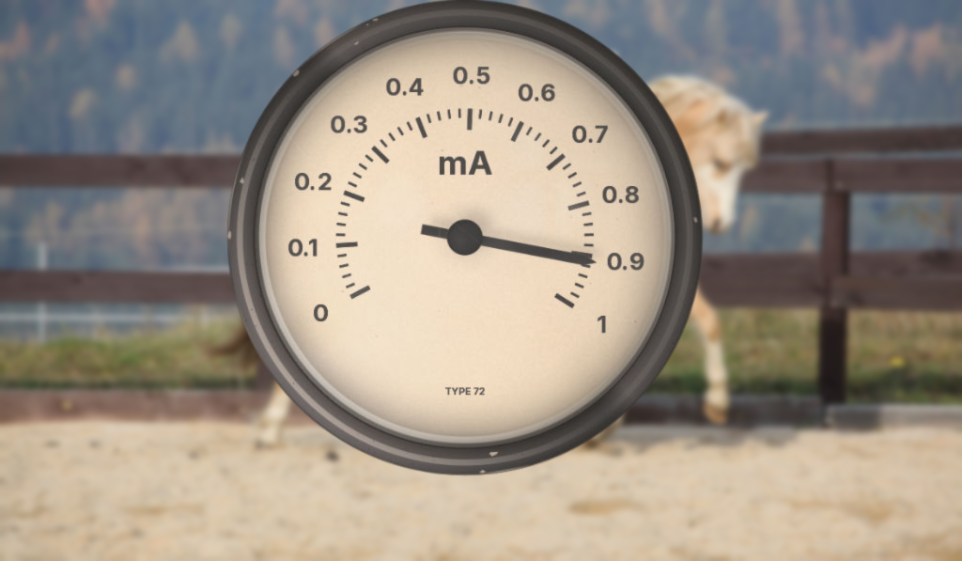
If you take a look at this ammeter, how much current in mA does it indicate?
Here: 0.91 mA
